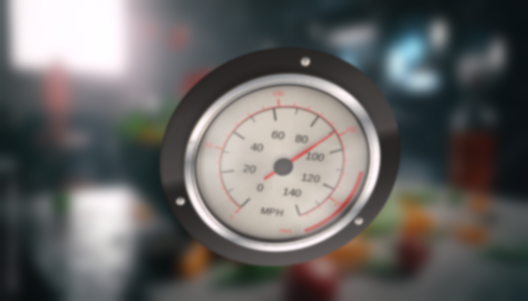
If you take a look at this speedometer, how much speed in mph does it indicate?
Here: 90 mph
